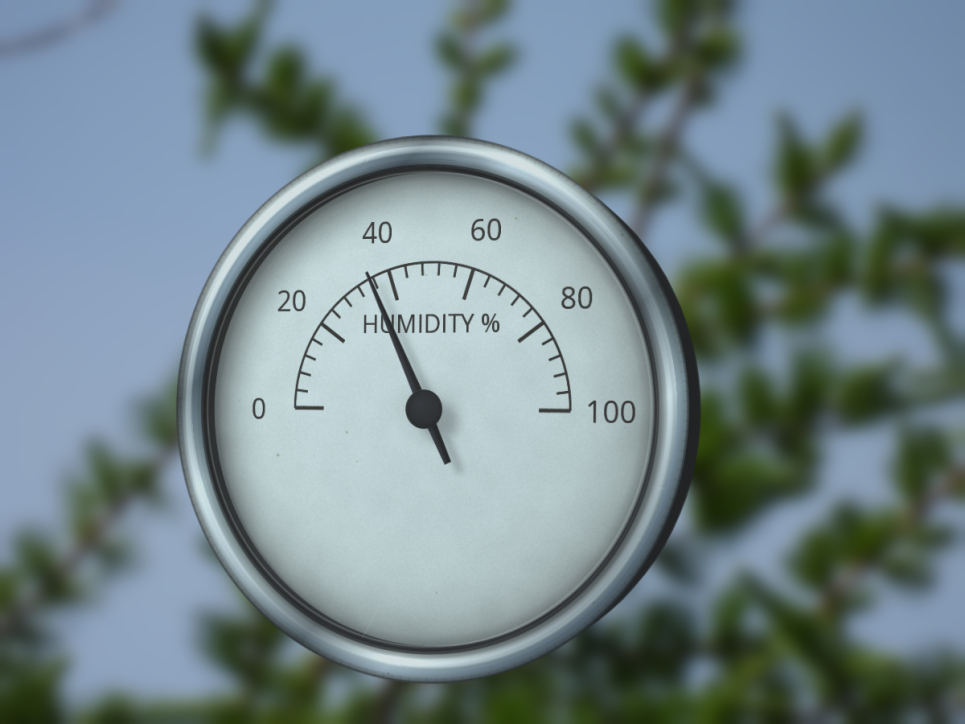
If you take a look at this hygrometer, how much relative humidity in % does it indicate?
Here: 36 %
